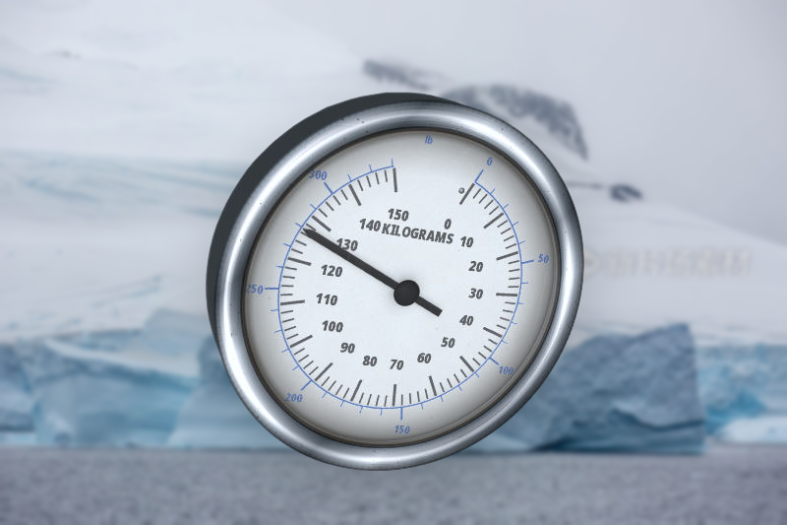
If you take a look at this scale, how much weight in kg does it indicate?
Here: 127 kg
